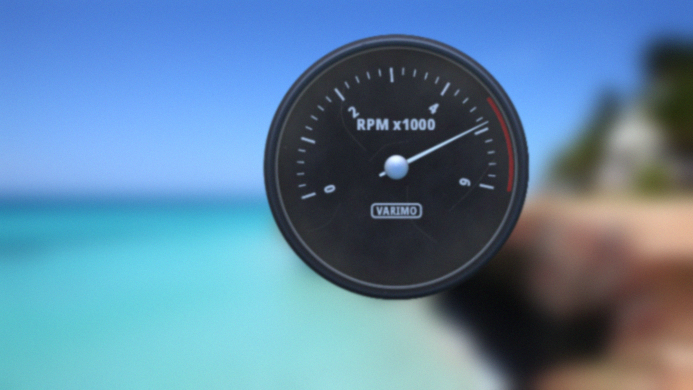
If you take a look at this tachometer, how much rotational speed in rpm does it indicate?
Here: 4900 rpm
